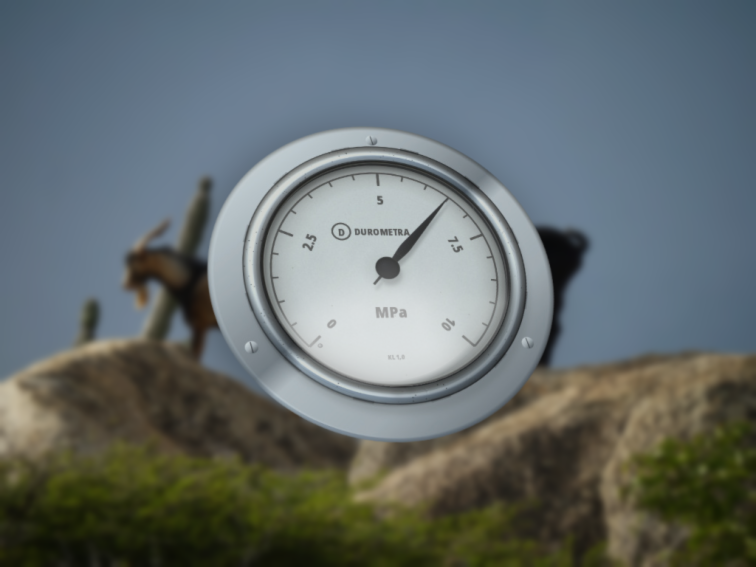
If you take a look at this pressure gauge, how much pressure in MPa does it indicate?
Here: 6.5 MPa
